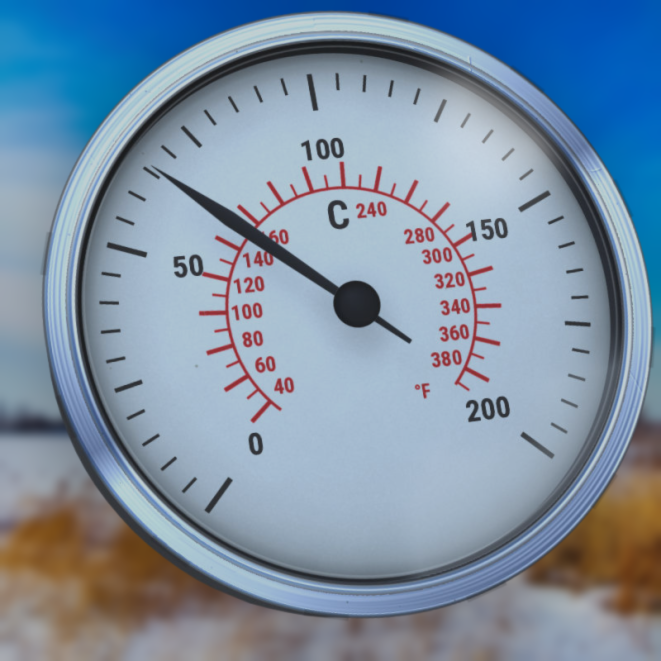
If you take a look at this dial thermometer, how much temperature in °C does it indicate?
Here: 65 °C
